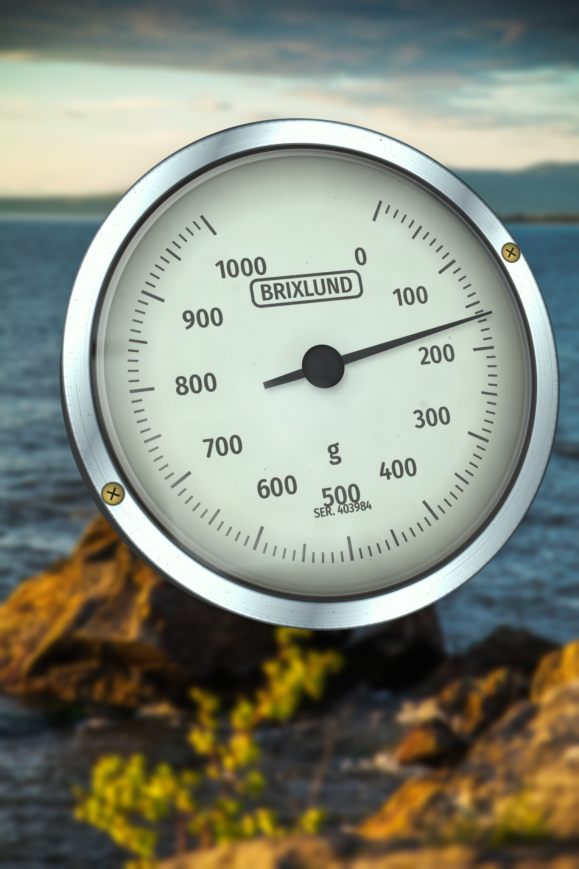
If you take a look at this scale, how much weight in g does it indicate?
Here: 165 g
